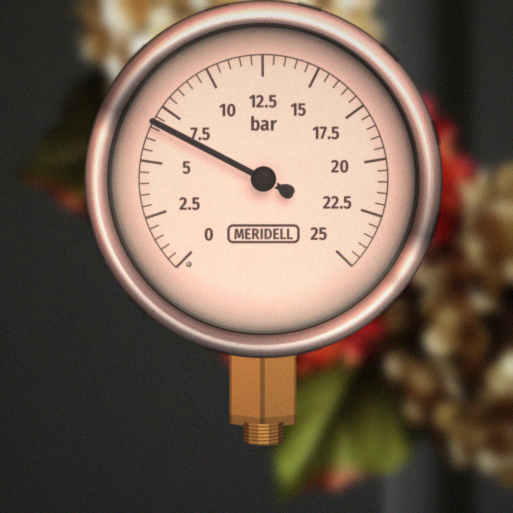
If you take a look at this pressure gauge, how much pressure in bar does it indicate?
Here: 6.75 bar
